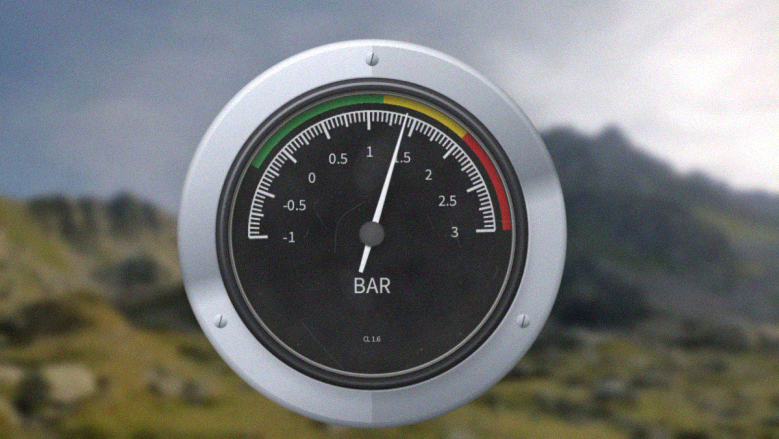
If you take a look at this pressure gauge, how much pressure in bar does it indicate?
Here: 1.4 bar
